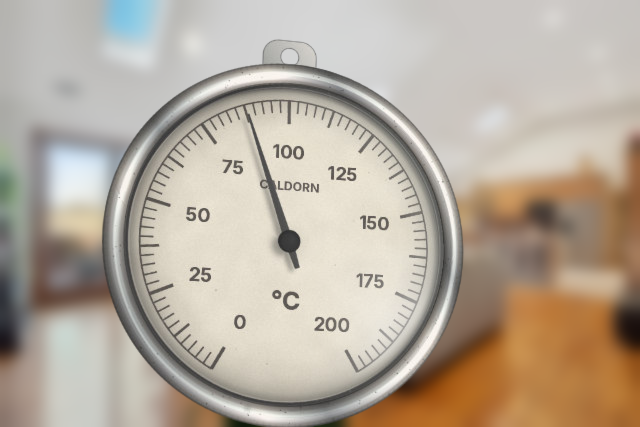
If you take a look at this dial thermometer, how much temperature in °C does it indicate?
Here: 87.5 °C
